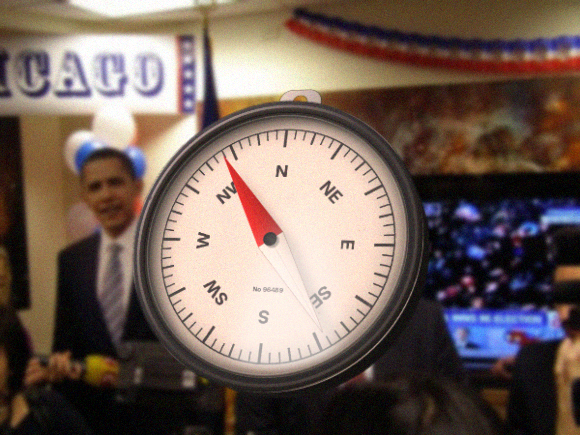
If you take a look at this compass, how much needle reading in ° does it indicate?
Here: 325 °
